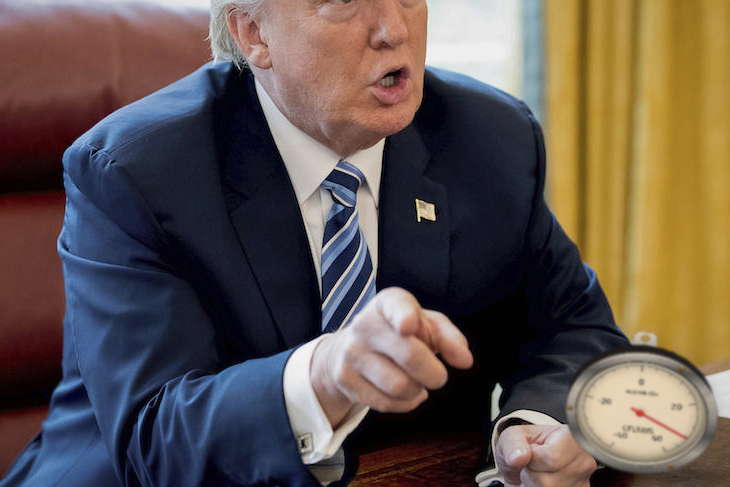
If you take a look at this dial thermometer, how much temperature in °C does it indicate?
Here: 32 °C
